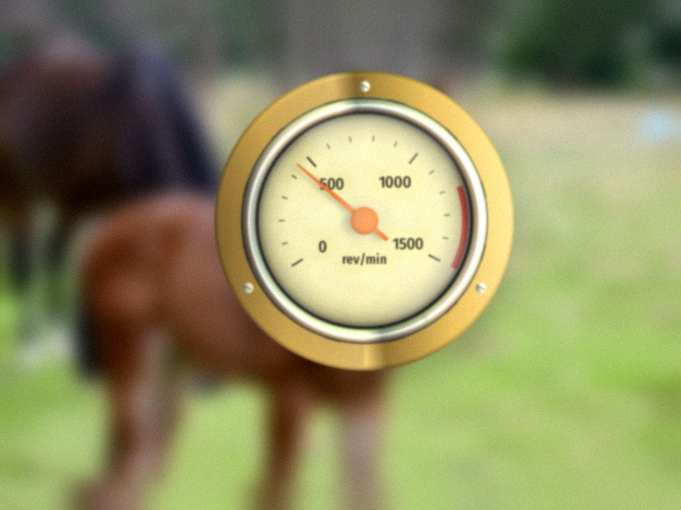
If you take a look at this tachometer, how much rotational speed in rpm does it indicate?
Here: 450 rpm
